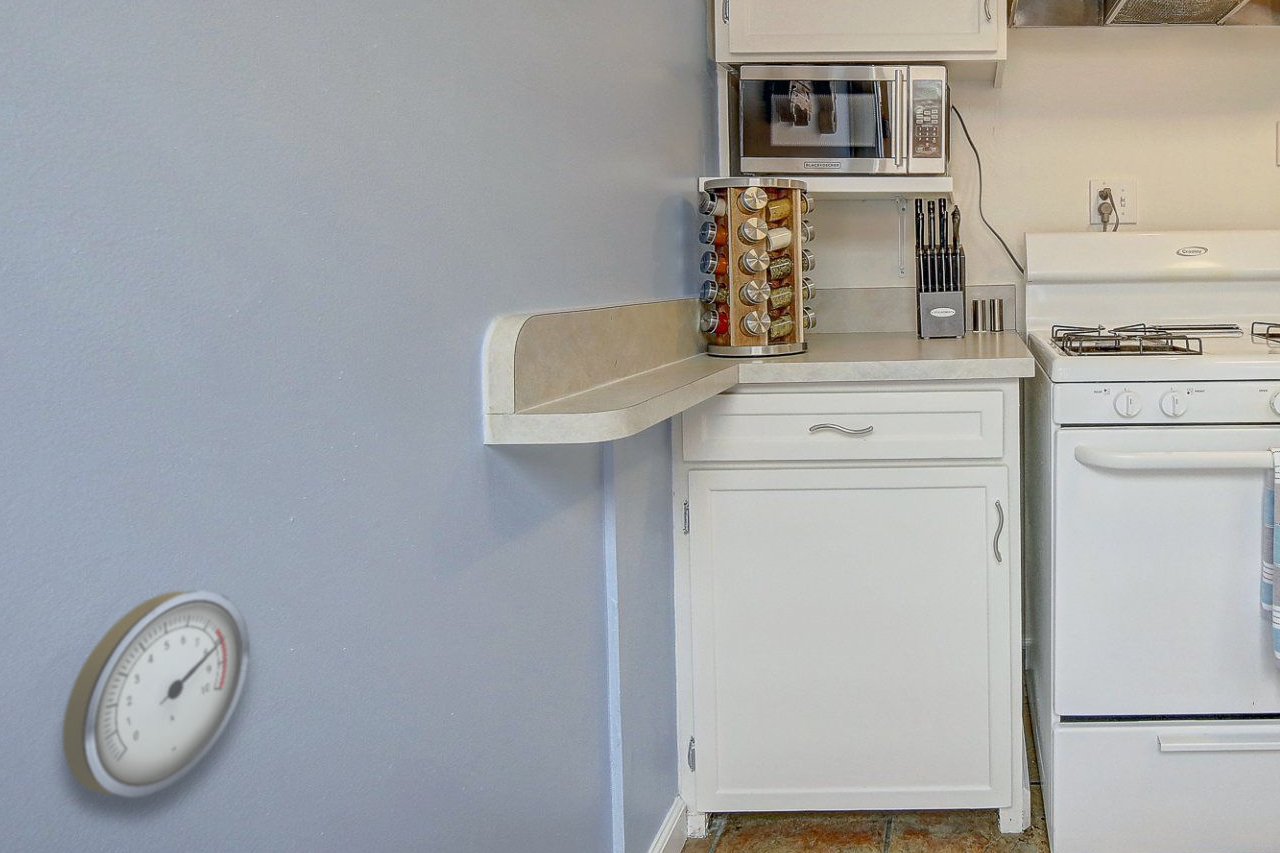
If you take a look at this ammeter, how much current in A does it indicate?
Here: 8 A
